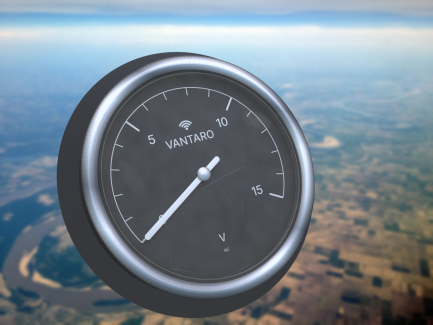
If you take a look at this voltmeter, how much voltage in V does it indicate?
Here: 0 V
